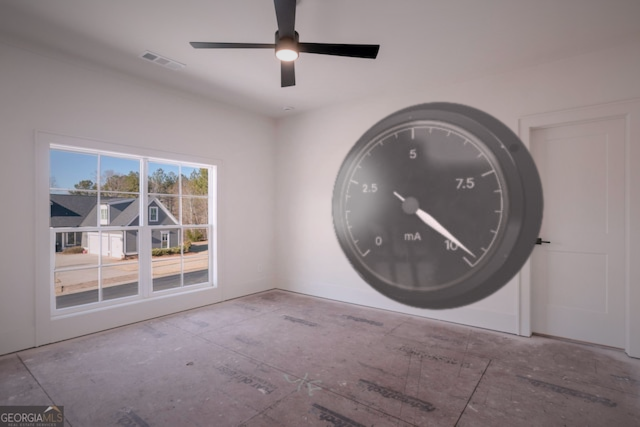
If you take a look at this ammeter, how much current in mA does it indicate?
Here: 9.75 mA
